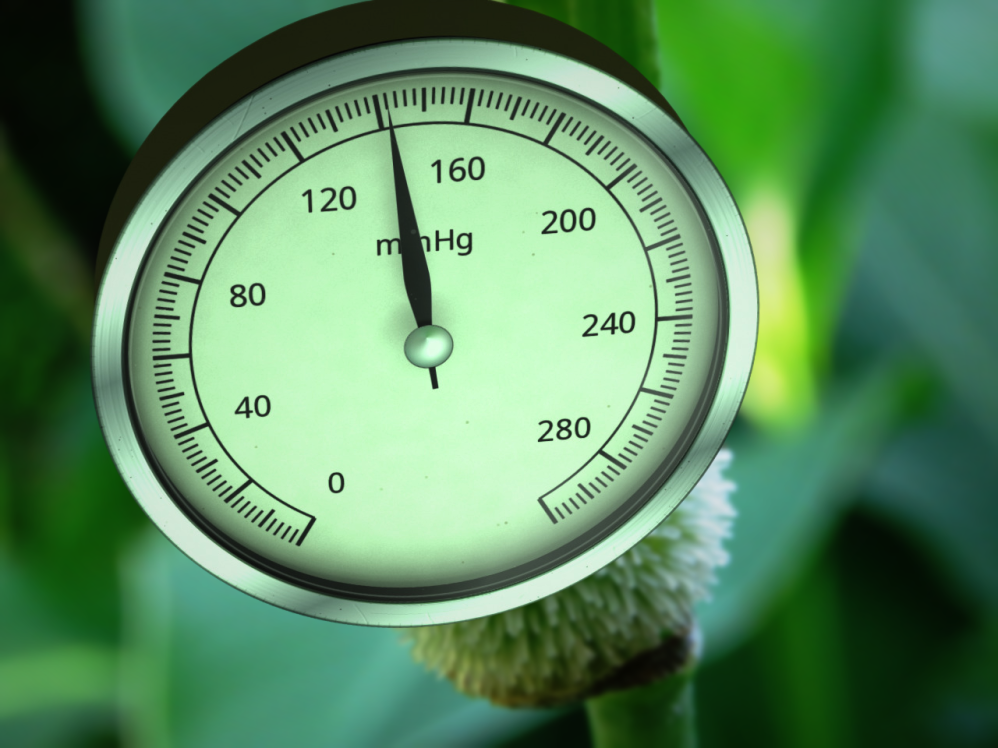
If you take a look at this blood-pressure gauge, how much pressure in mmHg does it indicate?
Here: 142 mmHg
